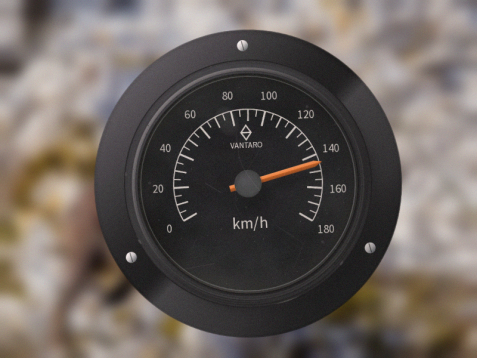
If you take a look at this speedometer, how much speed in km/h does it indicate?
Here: 145 km/h
